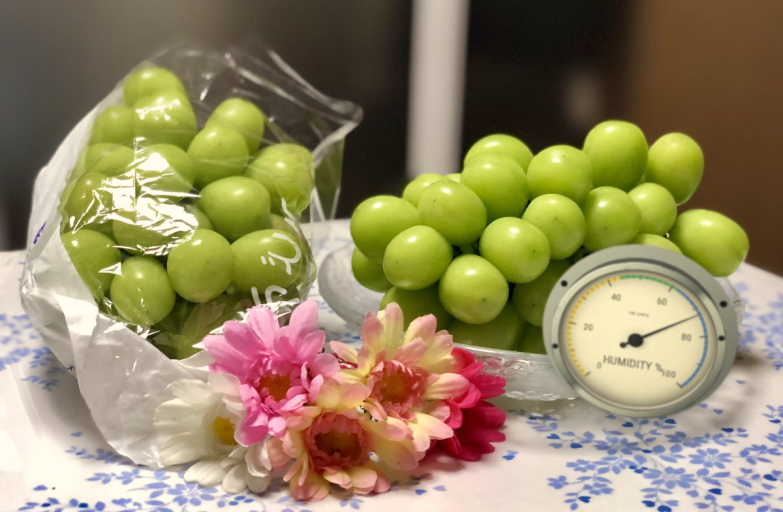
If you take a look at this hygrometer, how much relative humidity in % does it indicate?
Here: 72 %
